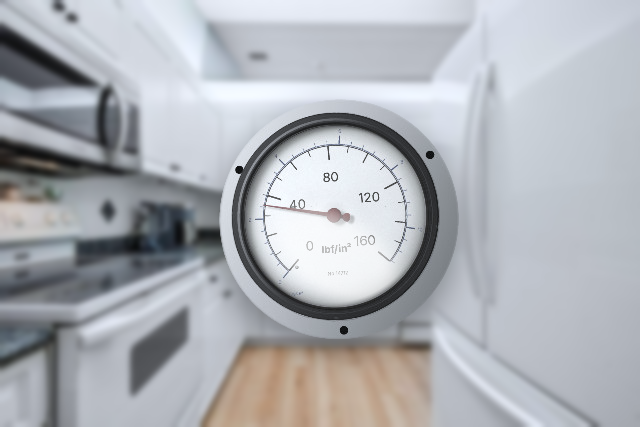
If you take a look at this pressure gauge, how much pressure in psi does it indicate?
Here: 35 psi
